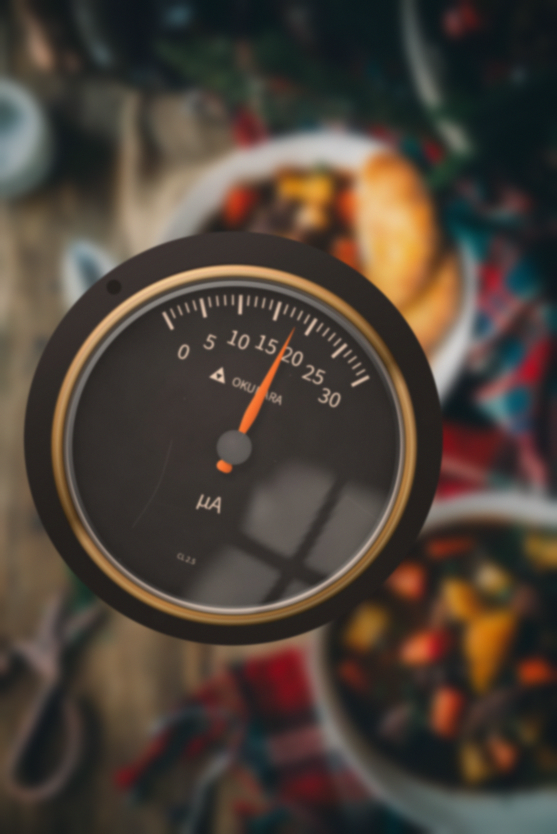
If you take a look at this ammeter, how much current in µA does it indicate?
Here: 18 µA
